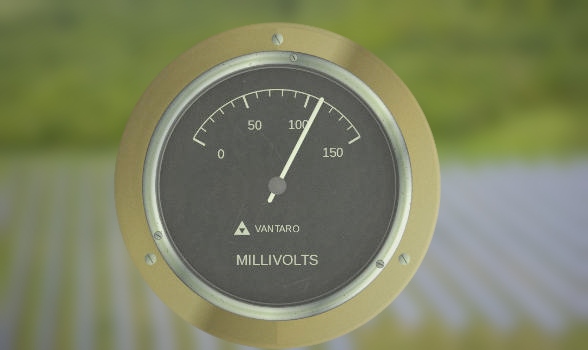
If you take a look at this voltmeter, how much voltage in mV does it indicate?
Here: 110 mV
